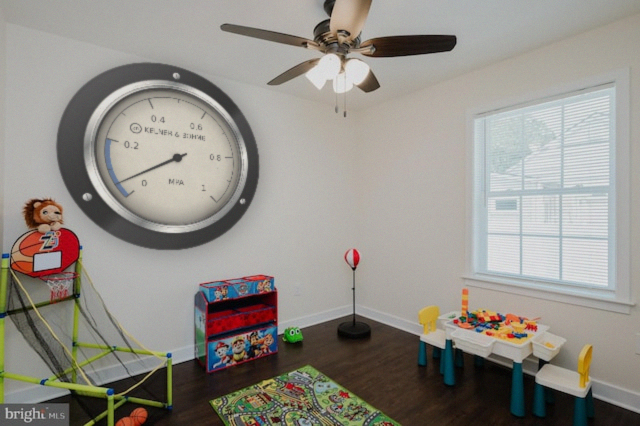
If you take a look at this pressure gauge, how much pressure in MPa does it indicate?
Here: 0.05 MPa
